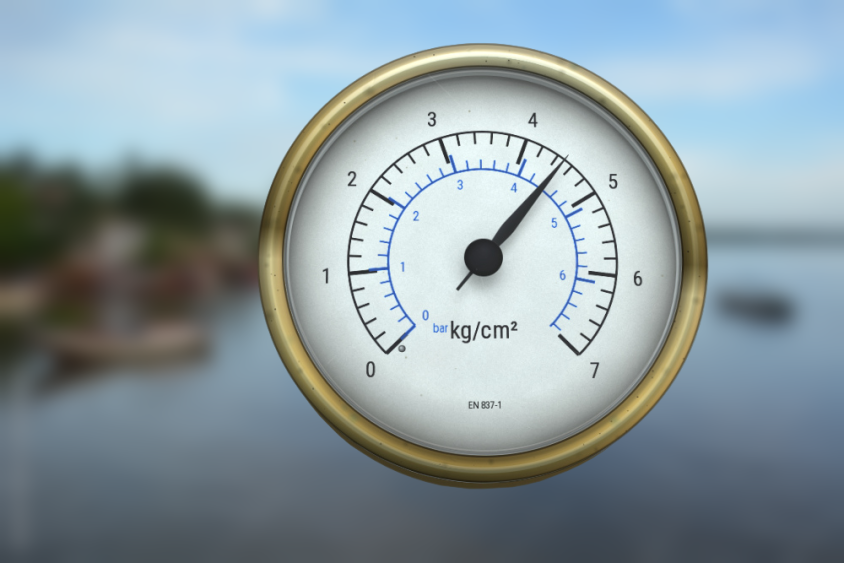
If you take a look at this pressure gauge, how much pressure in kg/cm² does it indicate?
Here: 4.5 kg/cm²
